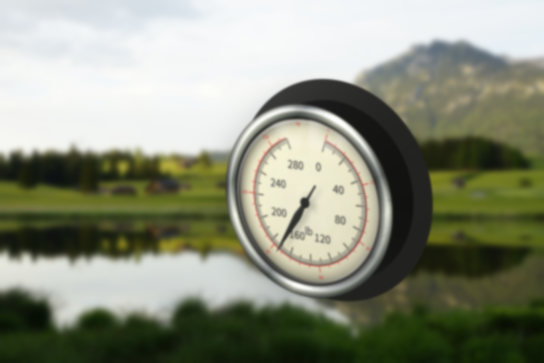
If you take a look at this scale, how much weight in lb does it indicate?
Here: 170 lb
